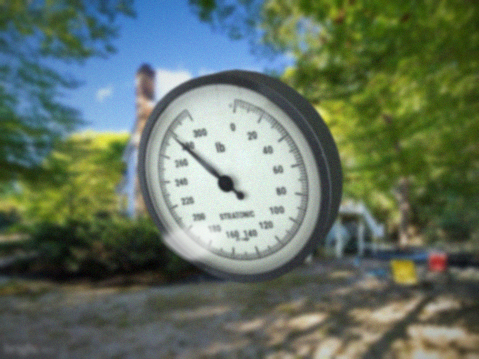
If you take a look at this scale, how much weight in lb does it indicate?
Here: 280 lb
